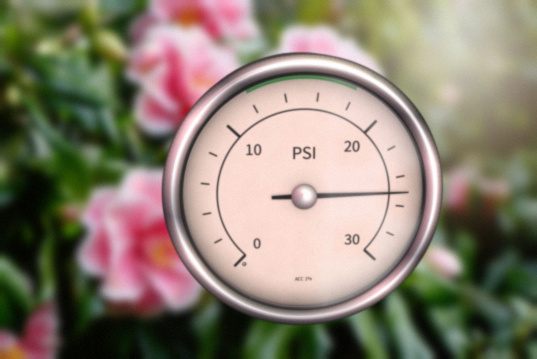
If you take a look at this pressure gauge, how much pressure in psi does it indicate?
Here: 25 psi
